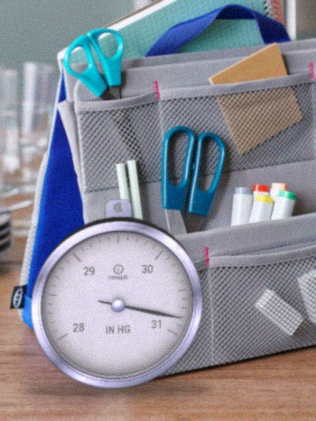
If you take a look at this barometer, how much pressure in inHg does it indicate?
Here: 30.8 inHg
